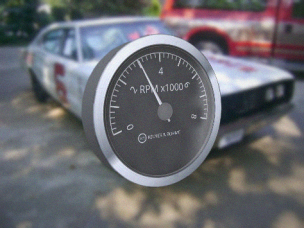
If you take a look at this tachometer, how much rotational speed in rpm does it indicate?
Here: 3000 rpm
